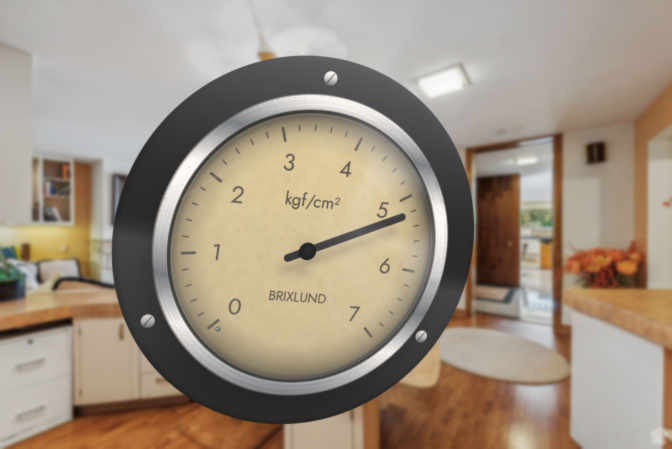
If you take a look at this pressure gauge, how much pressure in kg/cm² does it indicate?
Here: 5.2 kg/cm²
